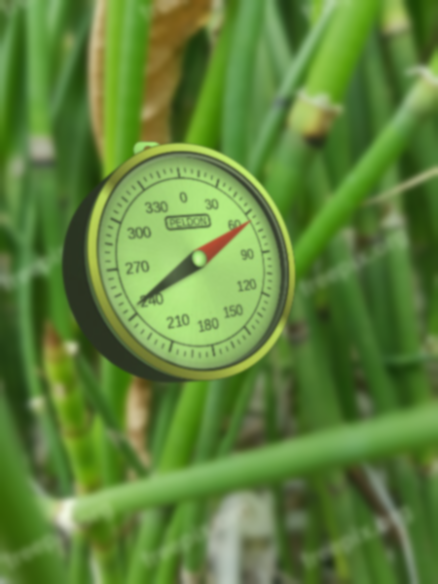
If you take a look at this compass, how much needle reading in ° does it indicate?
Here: 65 °
